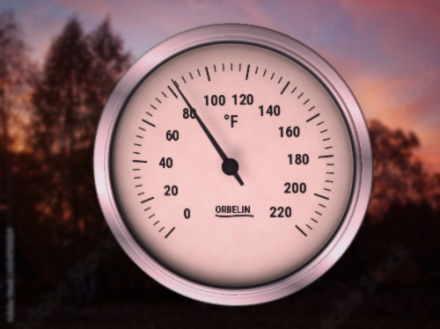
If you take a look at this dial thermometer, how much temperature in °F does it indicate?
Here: 84 °F
